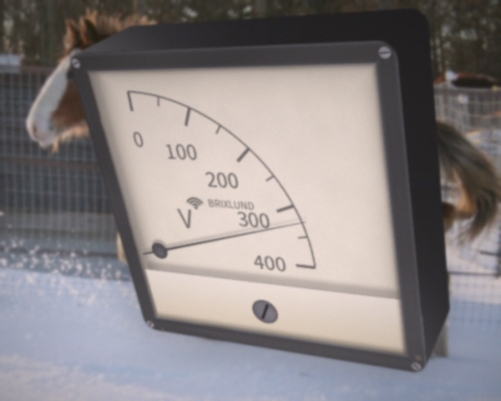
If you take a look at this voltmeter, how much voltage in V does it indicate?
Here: 325 V
